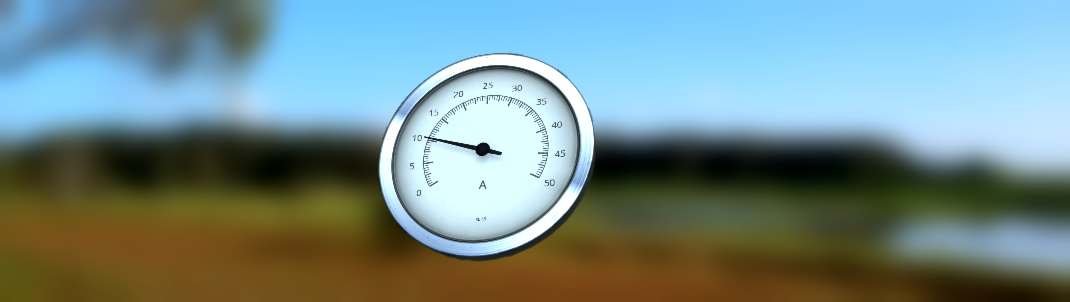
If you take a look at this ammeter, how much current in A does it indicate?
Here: 10 A
